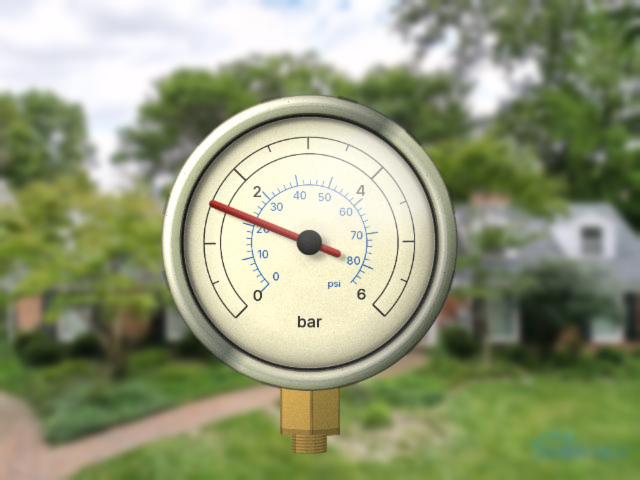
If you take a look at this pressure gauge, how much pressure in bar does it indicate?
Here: 1.5 bar
